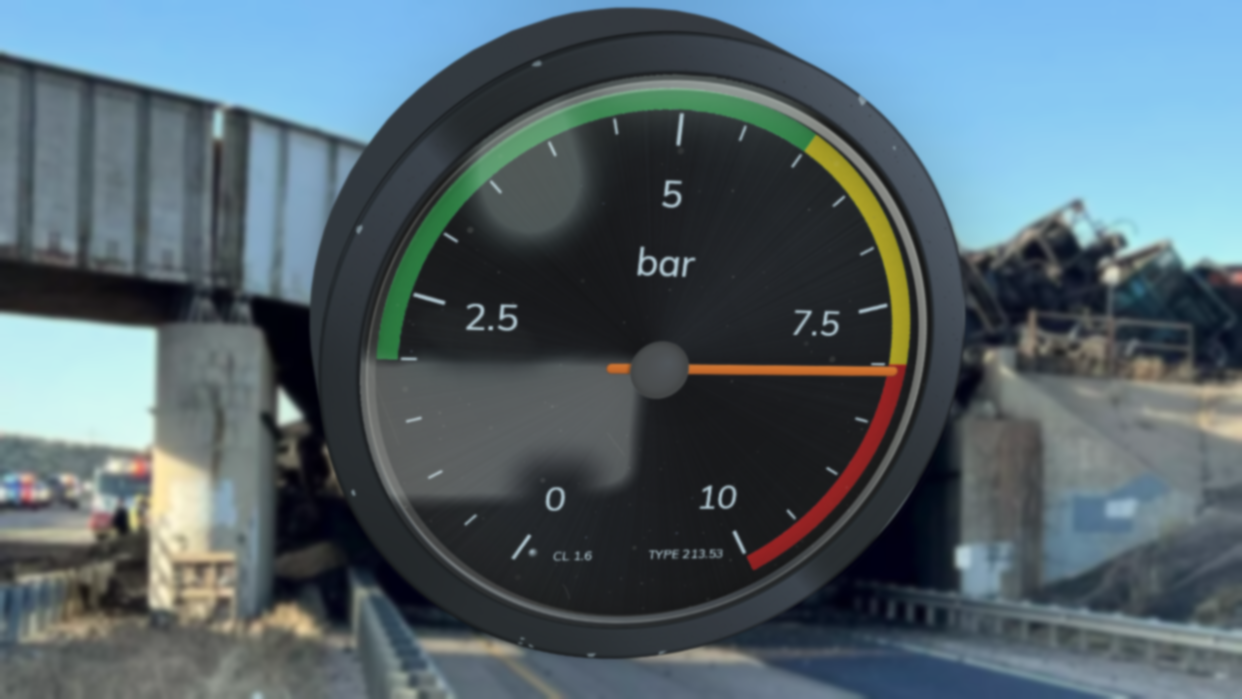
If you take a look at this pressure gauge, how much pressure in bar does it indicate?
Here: 8 bar
